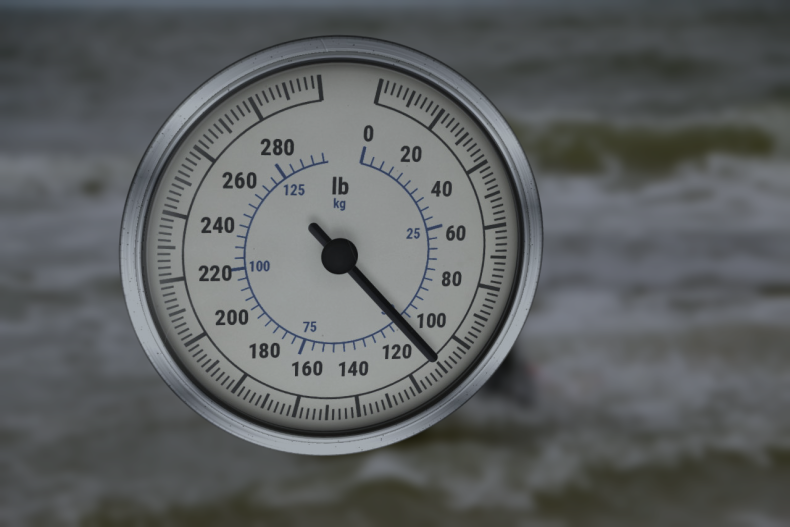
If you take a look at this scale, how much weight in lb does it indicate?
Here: 110 lb
